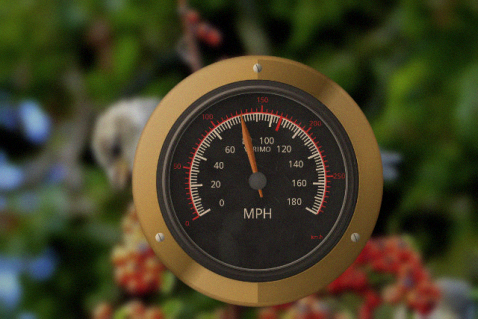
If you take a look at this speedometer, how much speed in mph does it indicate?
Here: 80 mph
